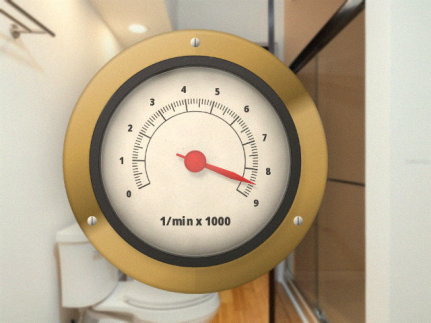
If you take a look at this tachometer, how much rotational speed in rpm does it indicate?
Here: 8500 rpm
